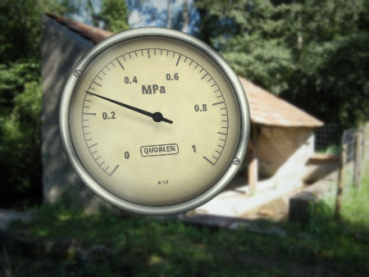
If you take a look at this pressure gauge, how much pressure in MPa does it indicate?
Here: 0.26 MPa
